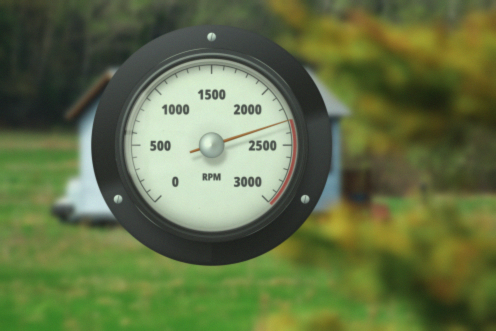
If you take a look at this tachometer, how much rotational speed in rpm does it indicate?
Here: 2300 rpm
